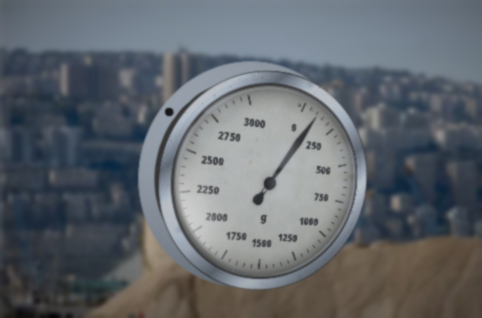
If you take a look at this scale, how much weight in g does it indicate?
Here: 100 g
